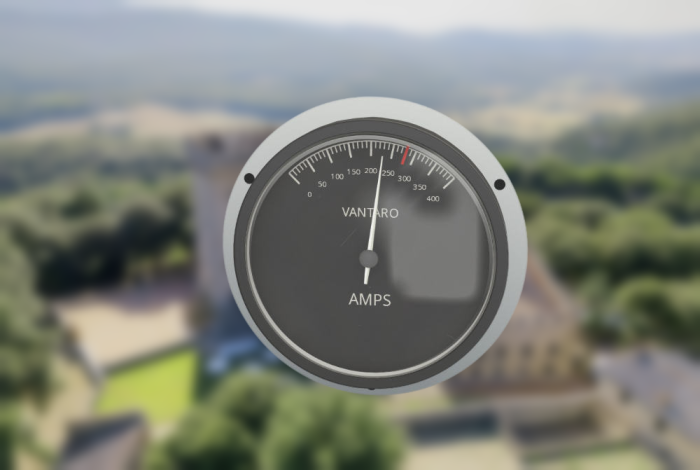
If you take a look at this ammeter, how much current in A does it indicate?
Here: 230 A
